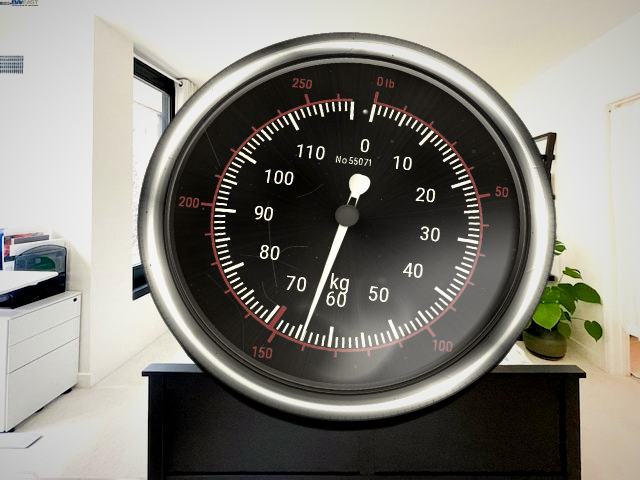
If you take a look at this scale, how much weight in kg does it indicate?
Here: 64 kg
